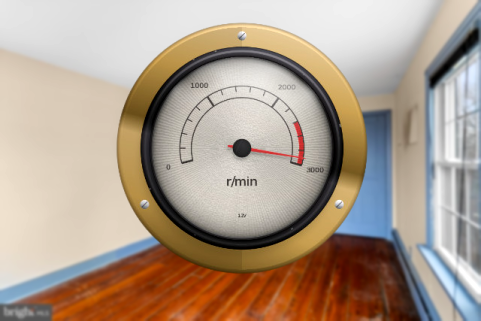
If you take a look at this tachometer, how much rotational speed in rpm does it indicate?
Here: 2900 rpm
